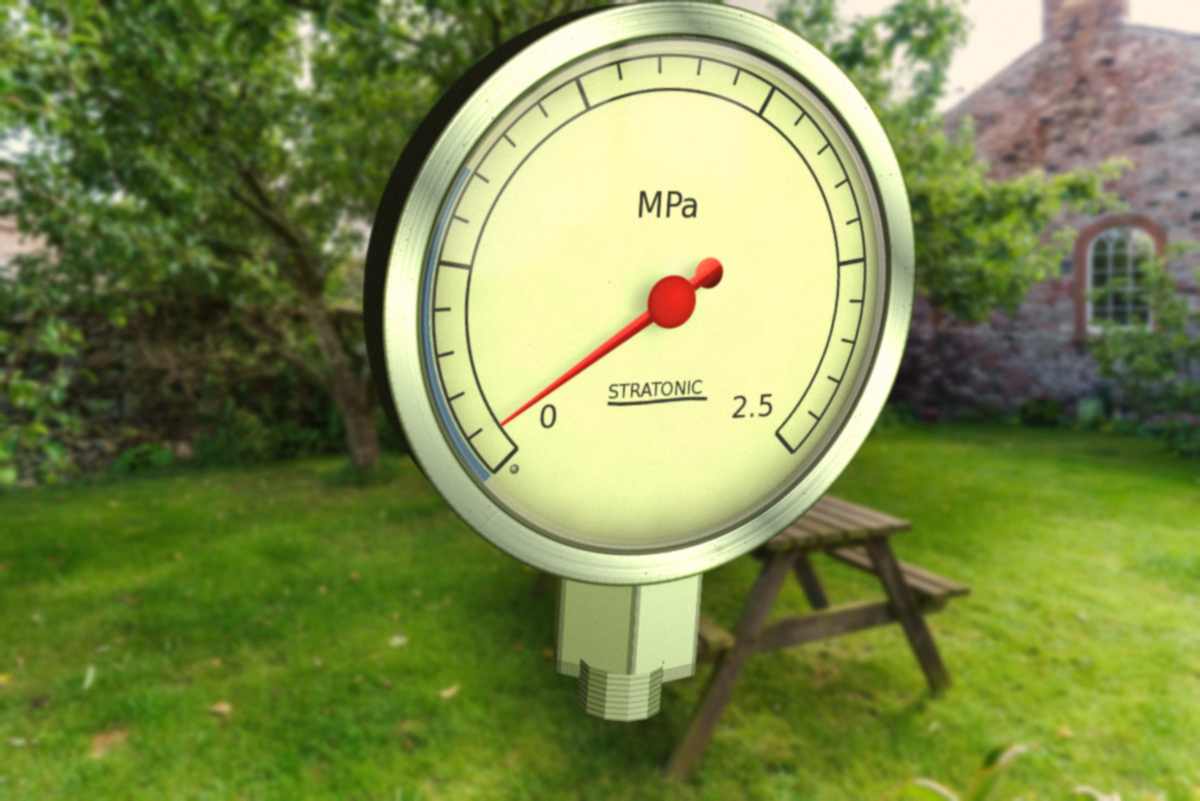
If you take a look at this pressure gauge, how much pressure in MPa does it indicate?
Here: 0.1 MPa
